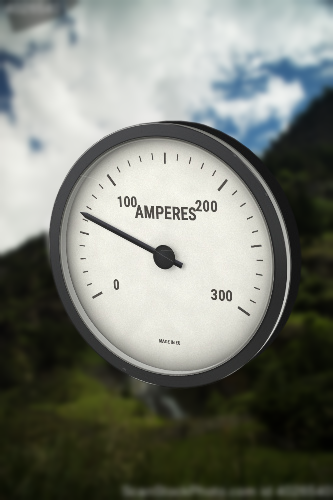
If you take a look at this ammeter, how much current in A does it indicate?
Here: 65 A
